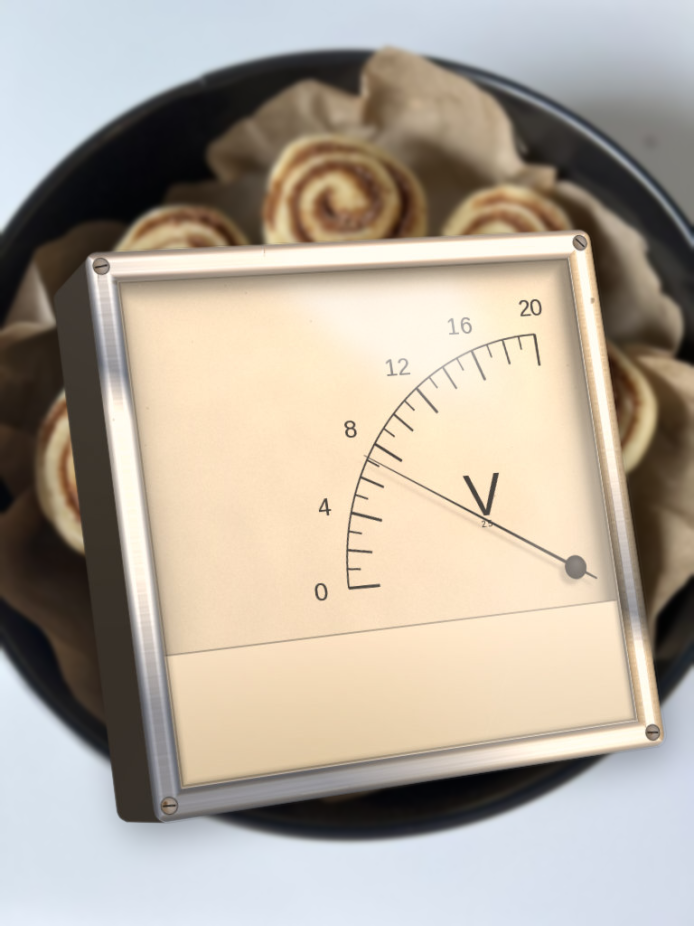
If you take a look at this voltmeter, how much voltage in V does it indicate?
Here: 7 V
